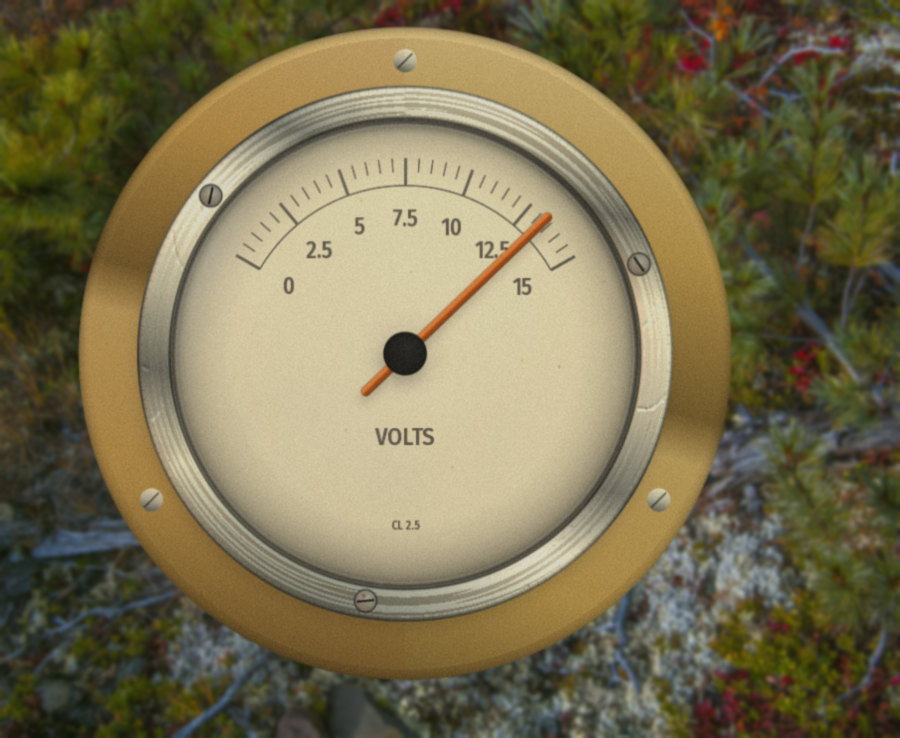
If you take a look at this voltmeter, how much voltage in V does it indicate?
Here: 13.25 V
